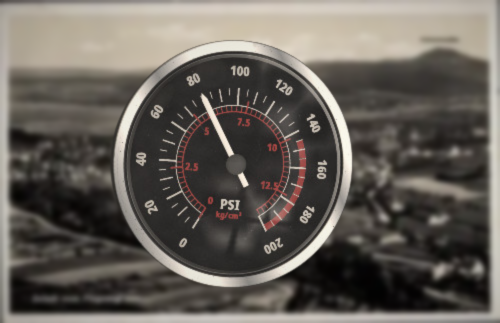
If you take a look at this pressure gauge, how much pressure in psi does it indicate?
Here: 80 psi
